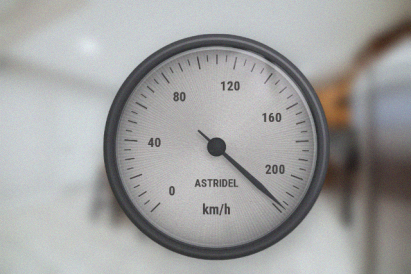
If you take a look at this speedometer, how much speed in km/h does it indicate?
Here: 217.5 km/h
